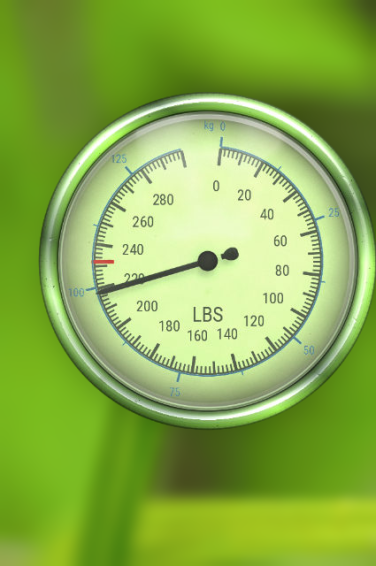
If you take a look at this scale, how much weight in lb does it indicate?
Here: 218 lb
